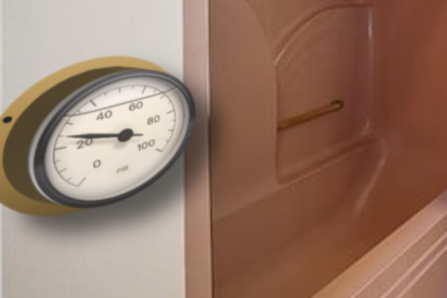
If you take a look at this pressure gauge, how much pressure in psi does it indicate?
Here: 25 psi
